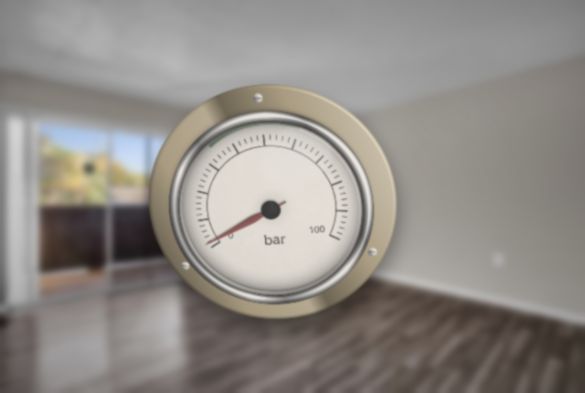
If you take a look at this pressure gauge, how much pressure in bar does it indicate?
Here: 2 bar
